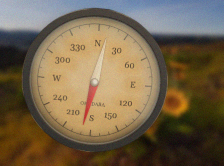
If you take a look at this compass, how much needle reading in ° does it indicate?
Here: 190 °
